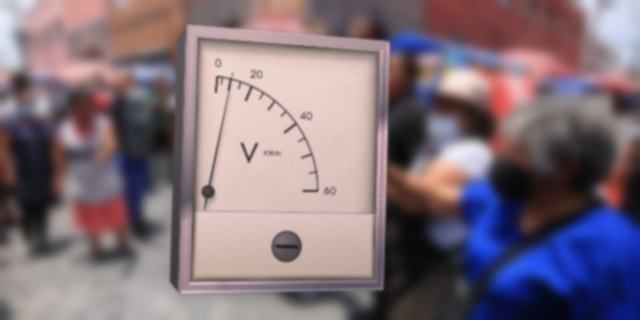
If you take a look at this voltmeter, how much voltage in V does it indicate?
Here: 10 V
